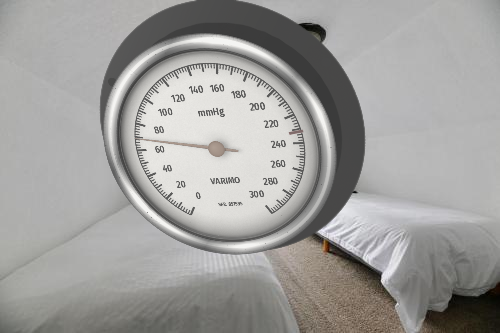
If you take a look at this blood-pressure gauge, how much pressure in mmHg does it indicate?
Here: 70 mmHg
